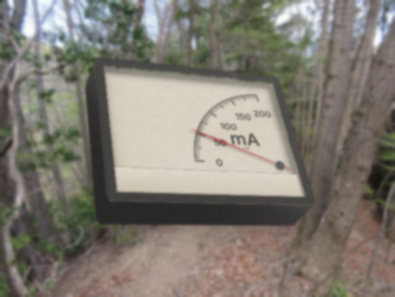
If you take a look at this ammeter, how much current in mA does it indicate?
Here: 50 mA
